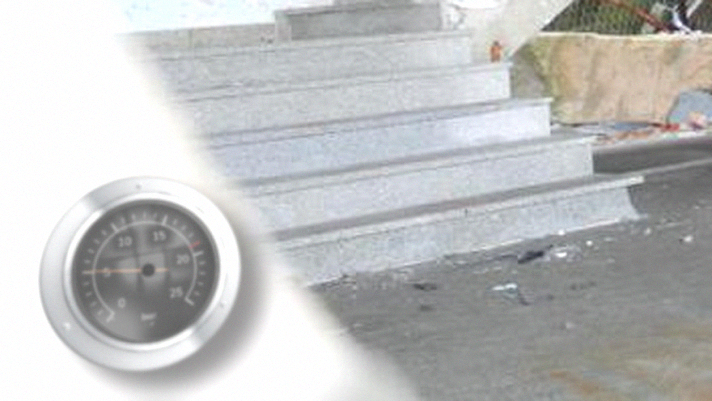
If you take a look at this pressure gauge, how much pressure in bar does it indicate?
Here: 5 bar
